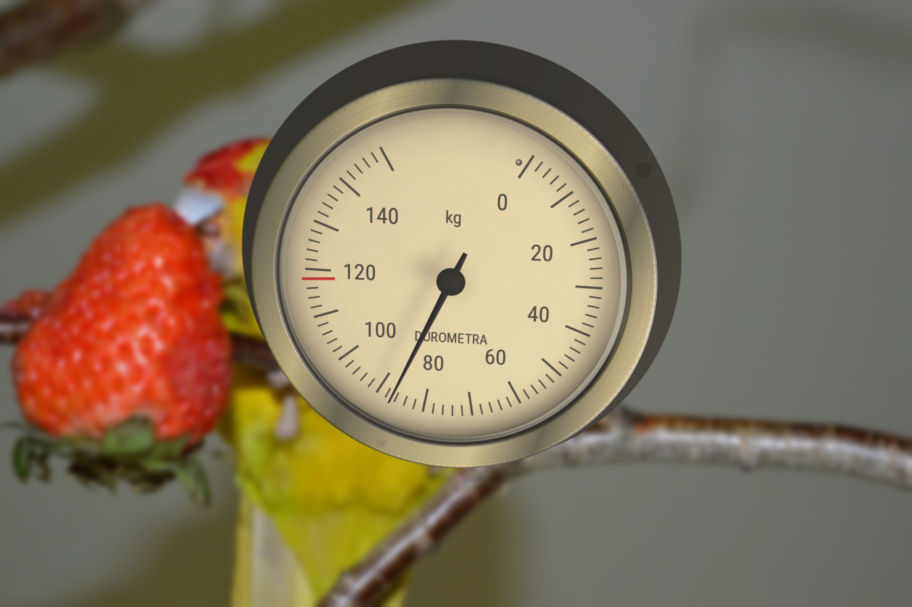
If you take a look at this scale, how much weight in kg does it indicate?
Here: 87 kg
